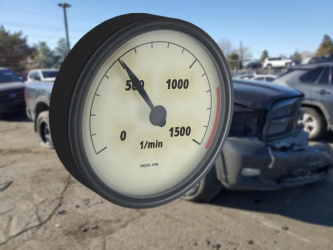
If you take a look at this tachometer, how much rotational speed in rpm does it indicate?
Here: 500 rpm
